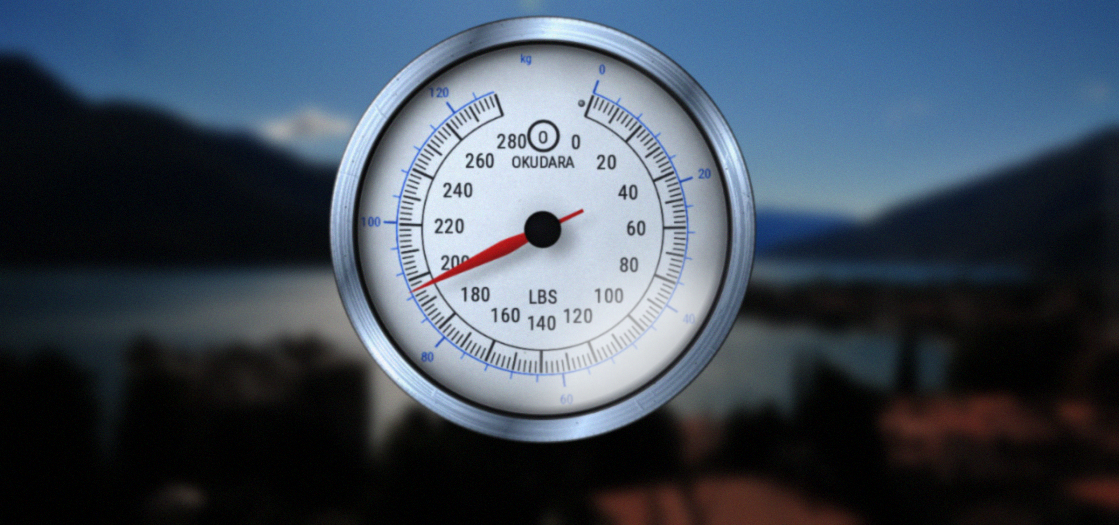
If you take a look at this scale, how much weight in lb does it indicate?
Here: 196 lb
